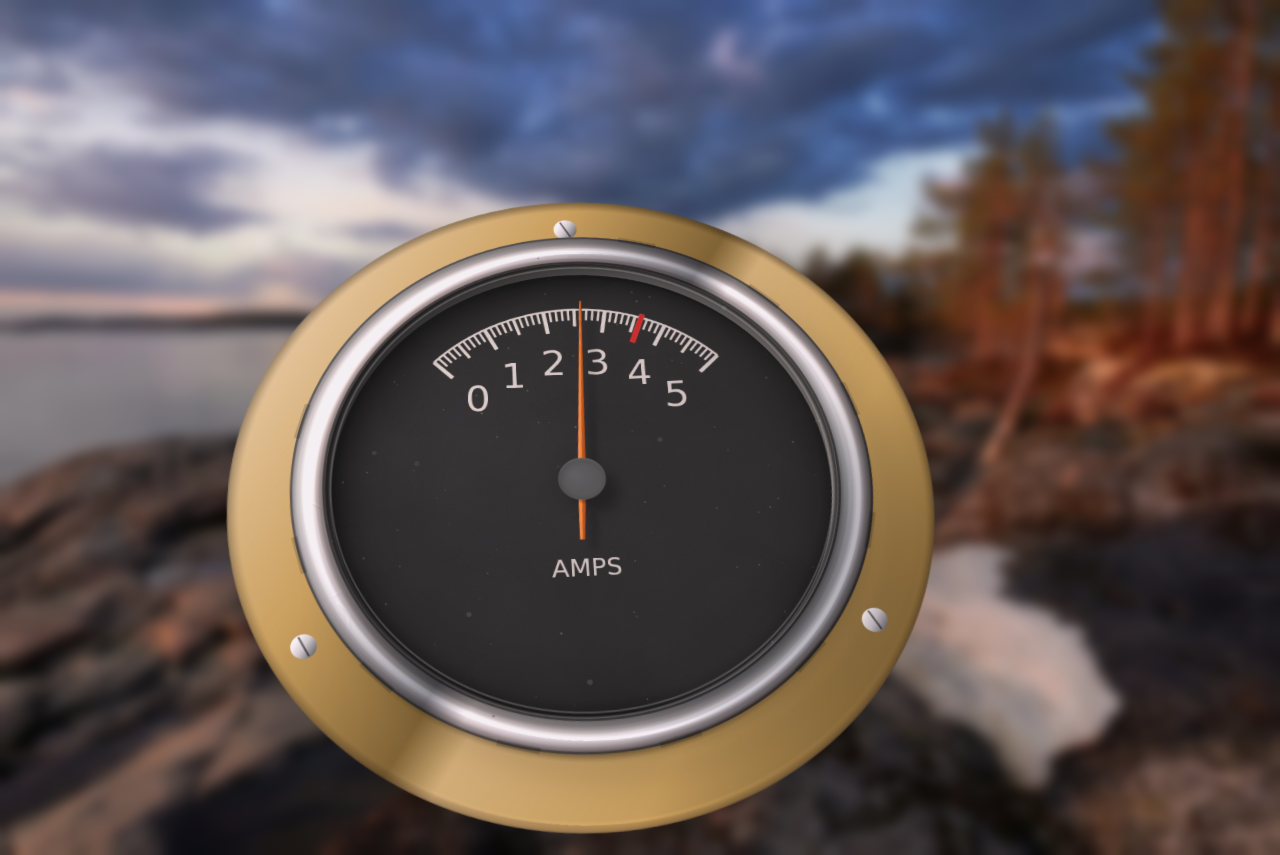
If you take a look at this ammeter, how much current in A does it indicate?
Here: 2.6 A
